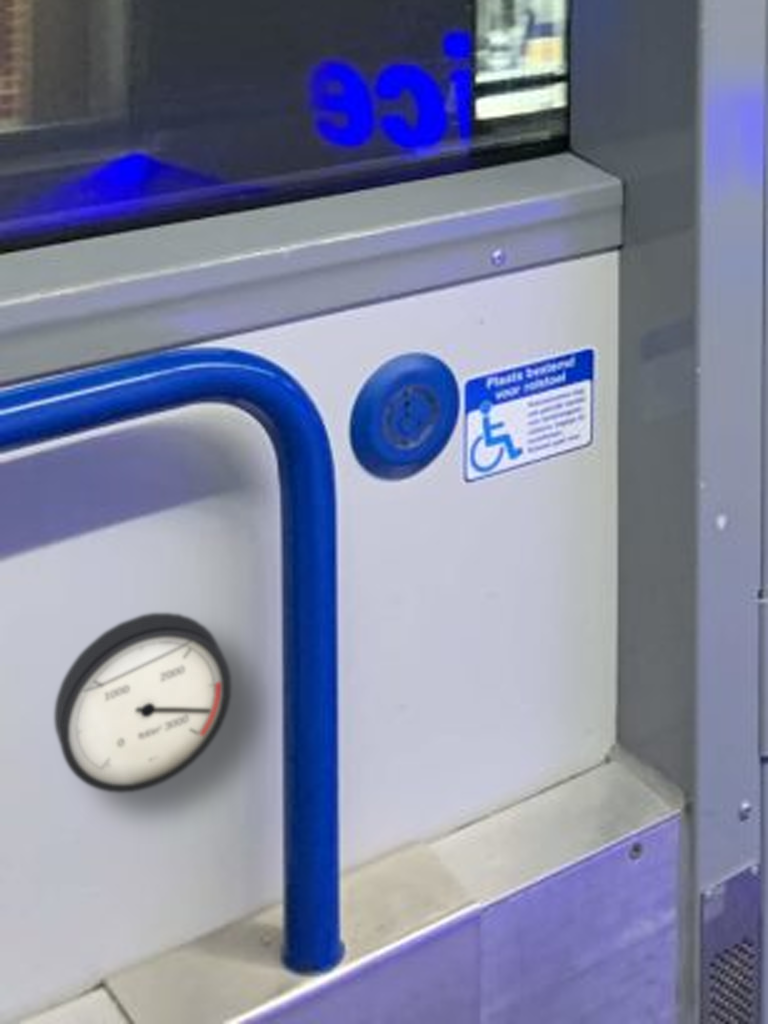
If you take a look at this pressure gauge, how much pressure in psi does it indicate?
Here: 2750 psi
